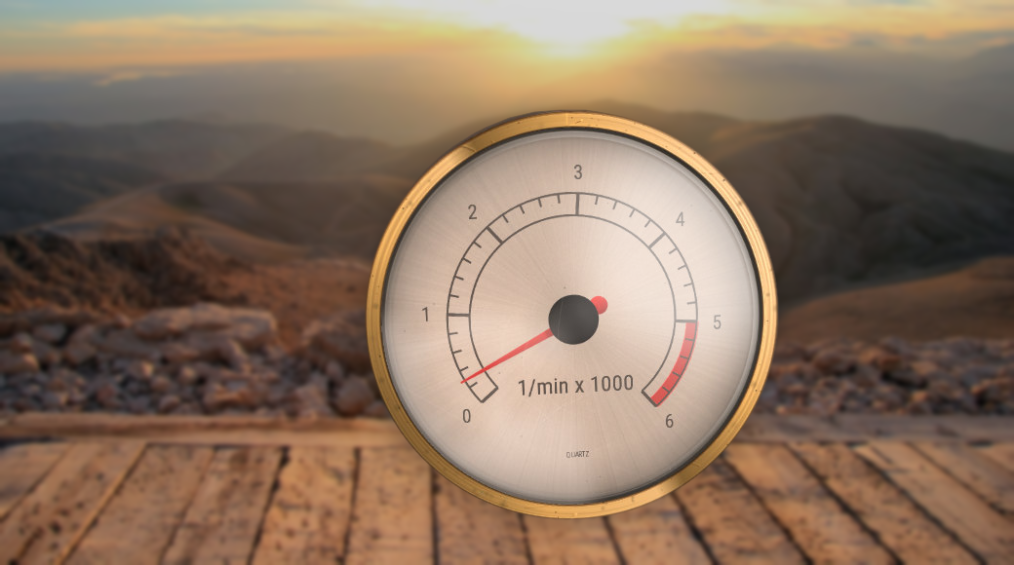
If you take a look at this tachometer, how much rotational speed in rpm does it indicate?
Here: 300 rpm
